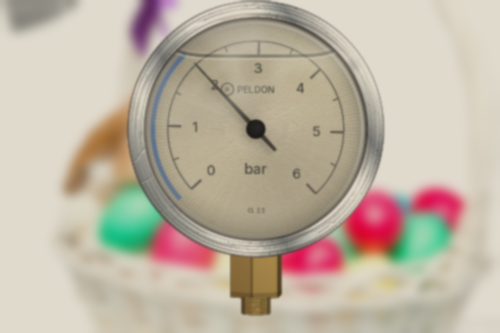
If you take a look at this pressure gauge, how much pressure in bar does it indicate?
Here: 2 bar
